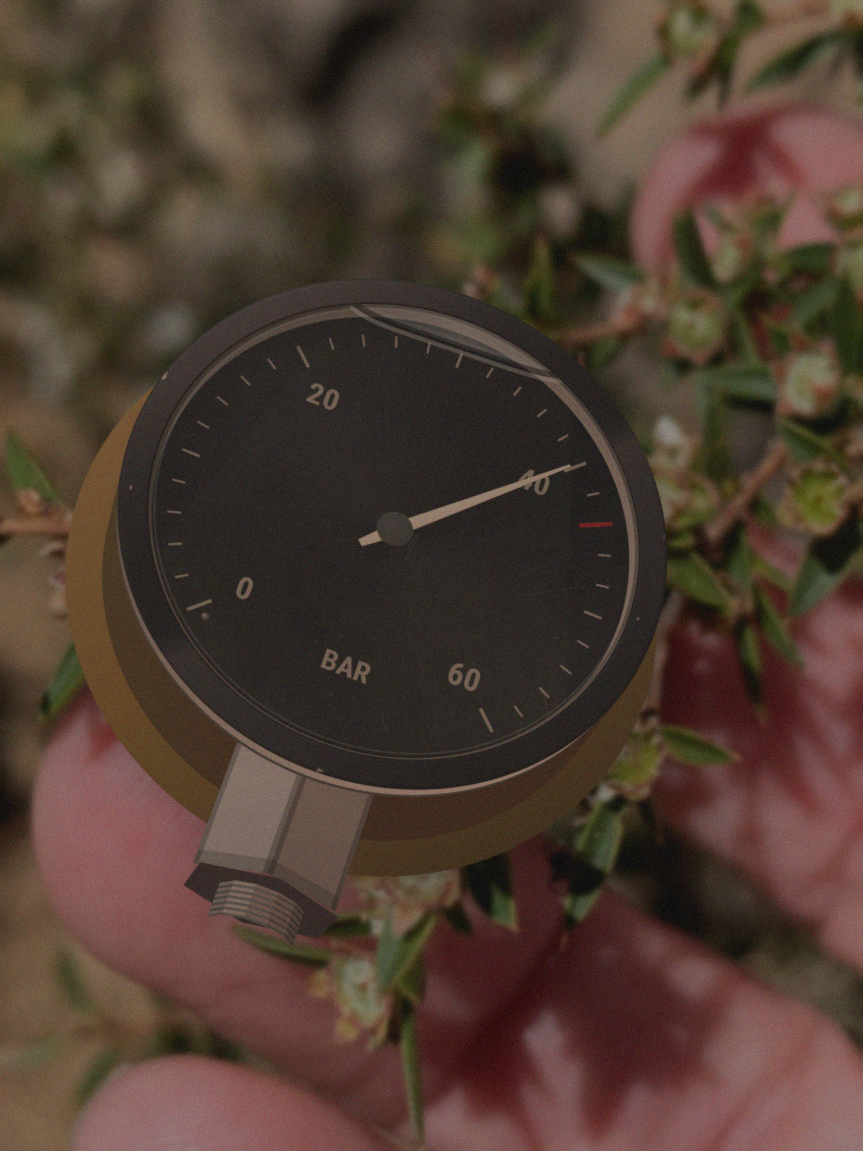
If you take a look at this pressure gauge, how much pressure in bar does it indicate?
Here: 40 bar
